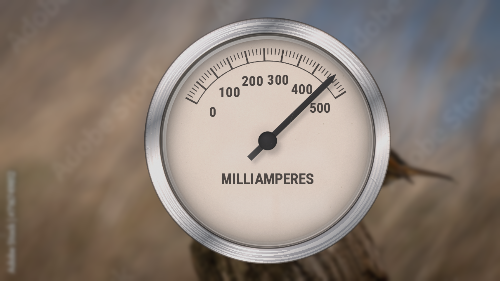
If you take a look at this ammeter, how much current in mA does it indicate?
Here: 450 mA
